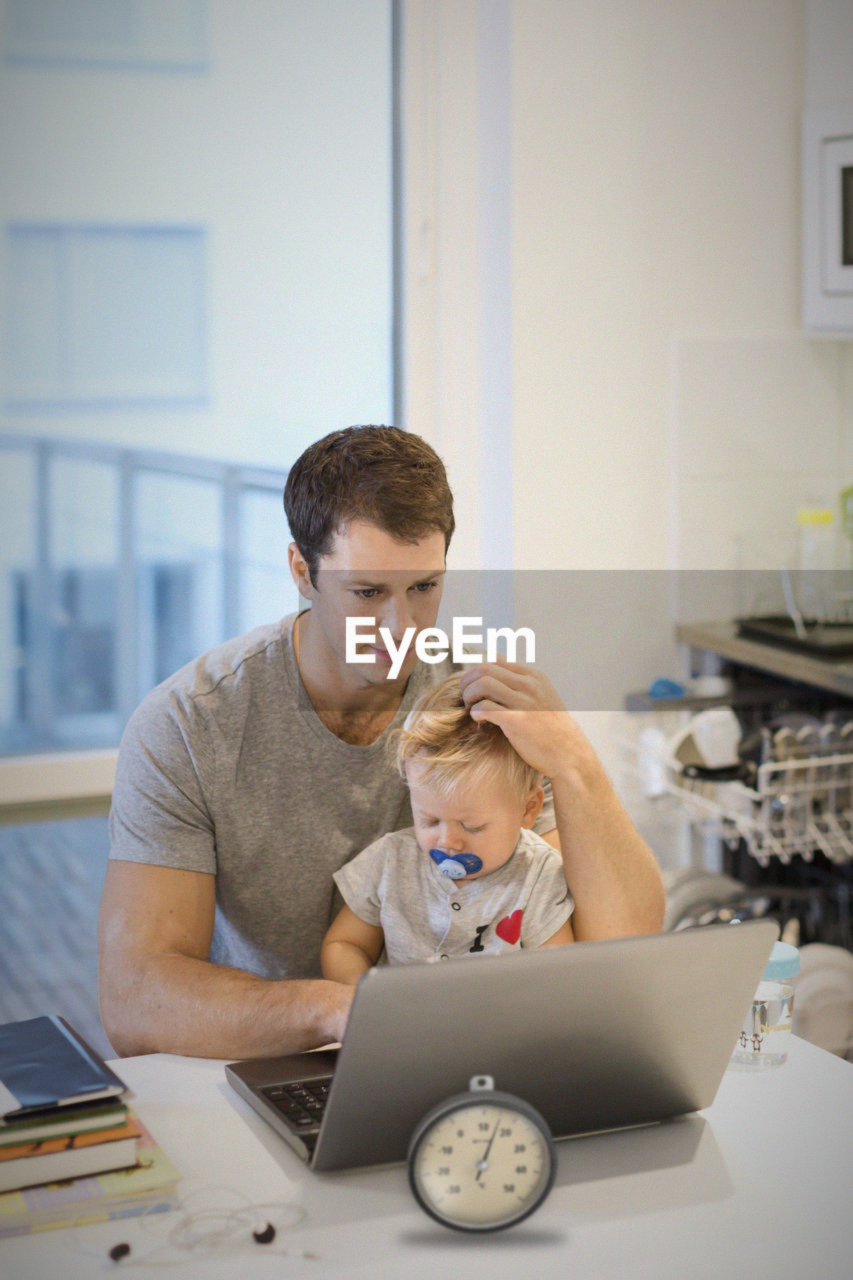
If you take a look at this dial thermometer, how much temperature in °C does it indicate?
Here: 15 °C
